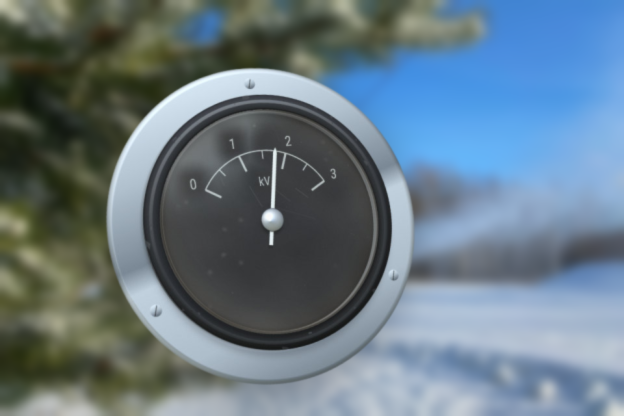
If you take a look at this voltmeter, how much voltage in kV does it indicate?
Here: 1.75 kV
